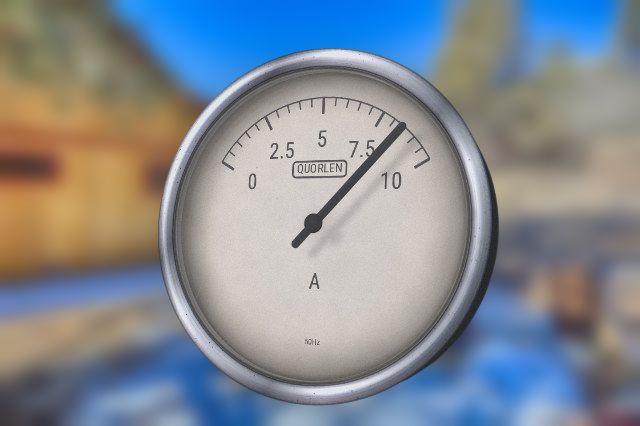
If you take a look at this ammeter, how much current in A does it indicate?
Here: 8.5 A
